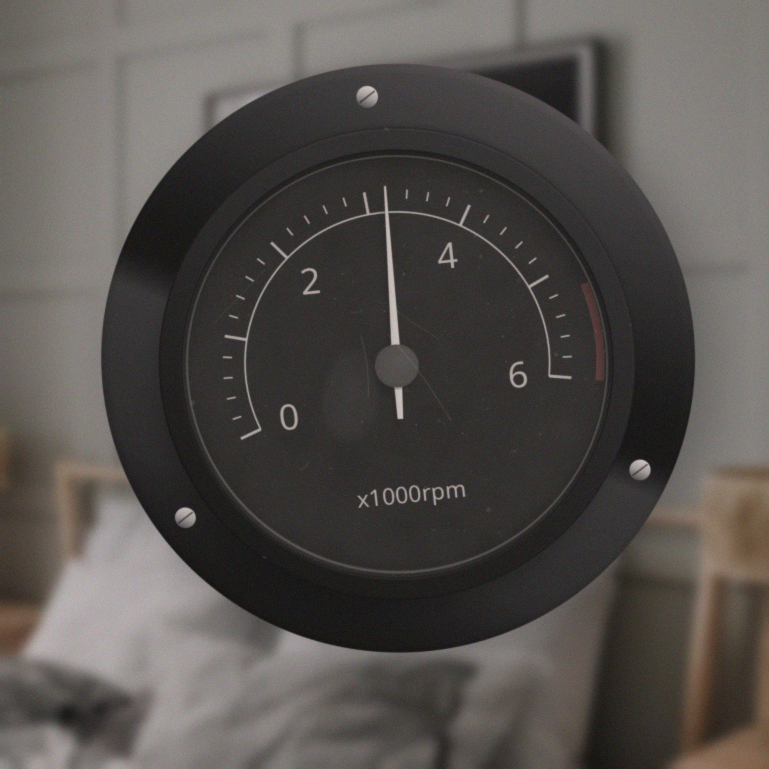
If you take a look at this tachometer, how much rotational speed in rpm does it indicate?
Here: 3200 rpm
